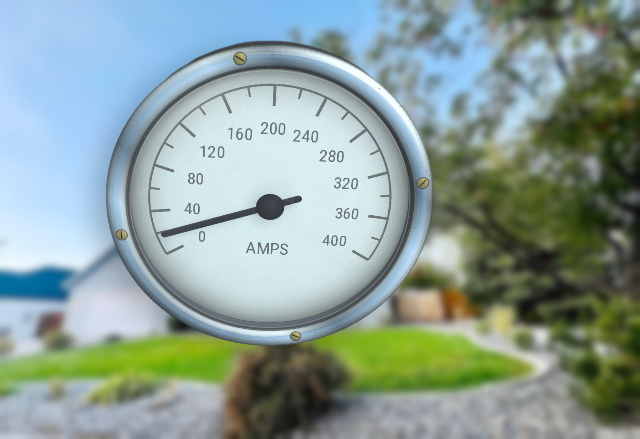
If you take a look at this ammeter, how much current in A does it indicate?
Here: 20 A
